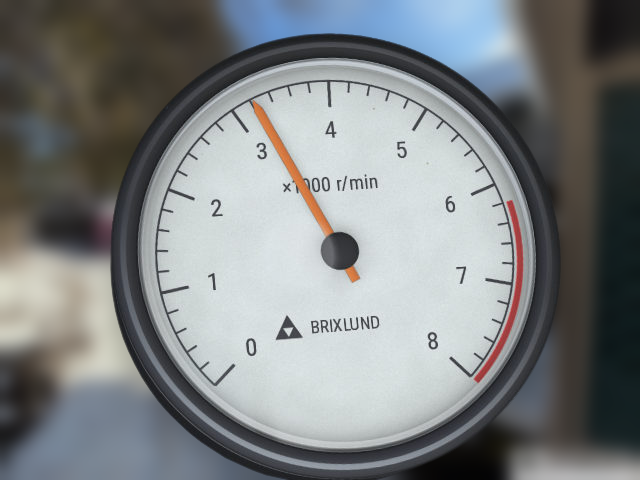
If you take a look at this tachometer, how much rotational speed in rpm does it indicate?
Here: 3200 rpm
